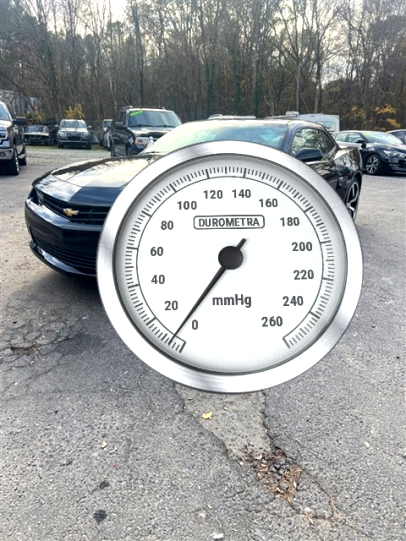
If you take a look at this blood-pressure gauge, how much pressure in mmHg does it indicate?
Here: 6 mmHg
